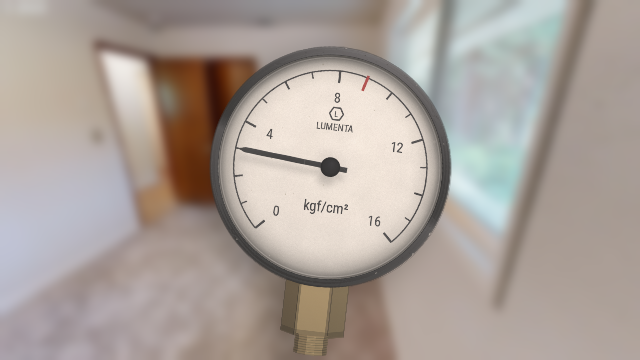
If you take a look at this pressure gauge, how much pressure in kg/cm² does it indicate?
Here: 3 kg/cm²
